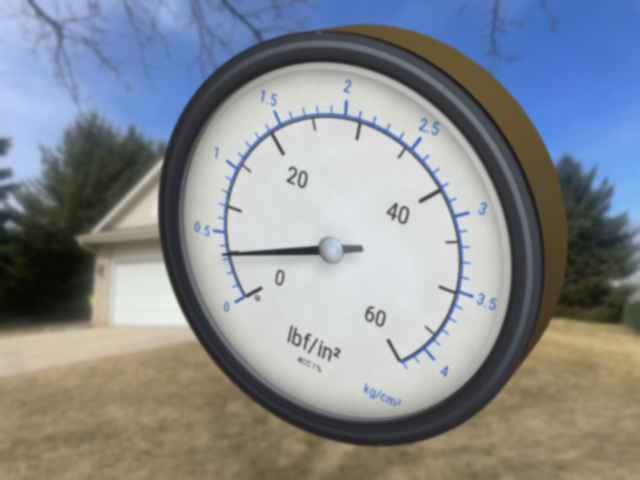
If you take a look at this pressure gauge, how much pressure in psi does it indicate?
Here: 5 psi
